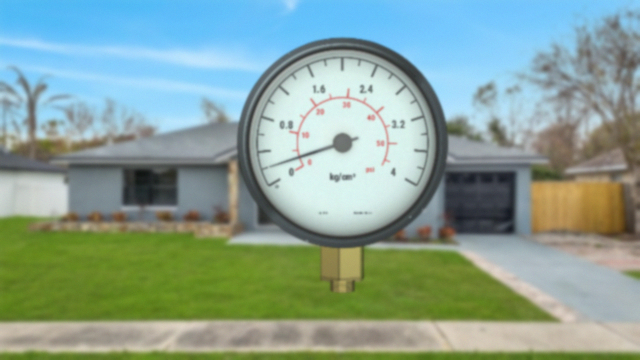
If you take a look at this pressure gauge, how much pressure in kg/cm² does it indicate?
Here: 0.2 kg/cm²
